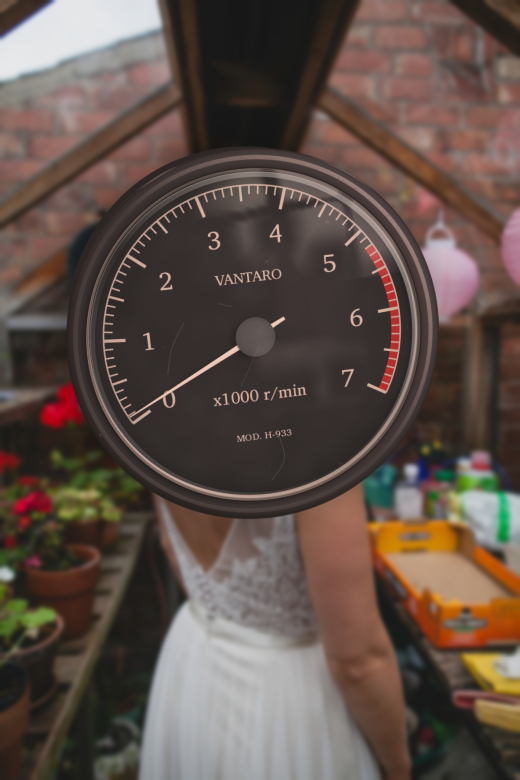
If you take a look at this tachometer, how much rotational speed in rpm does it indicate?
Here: 100 rpm
